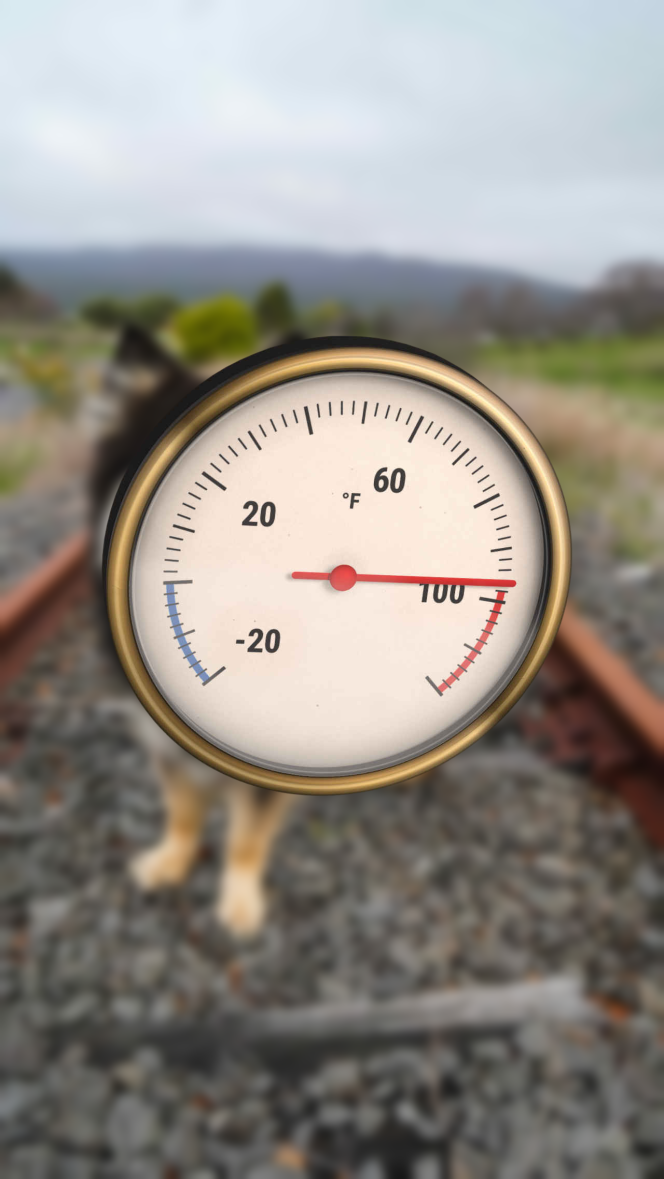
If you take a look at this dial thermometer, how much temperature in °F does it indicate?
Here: 96 °F
